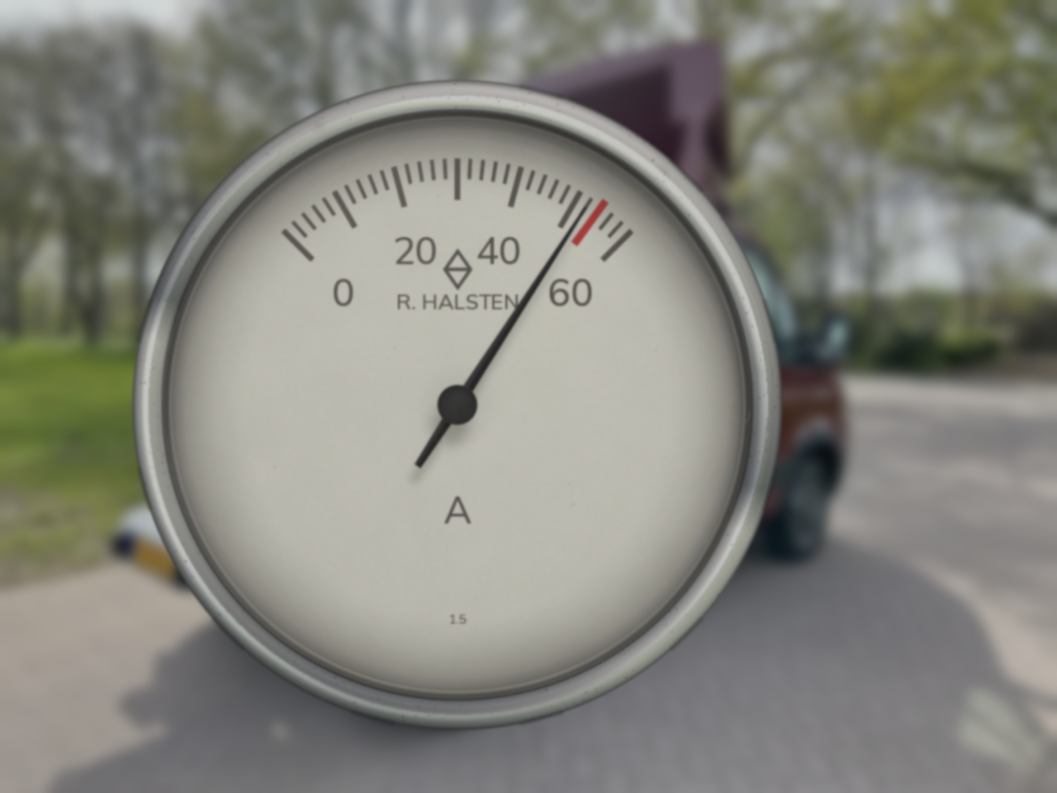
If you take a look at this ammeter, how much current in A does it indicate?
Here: 52 A
